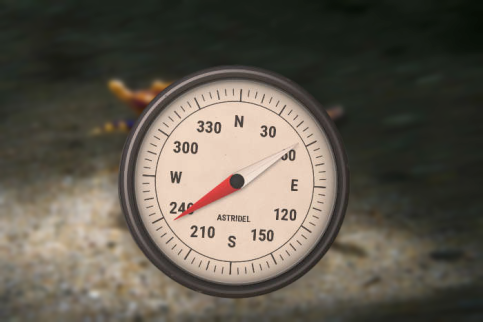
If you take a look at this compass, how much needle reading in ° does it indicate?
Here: 235 °
